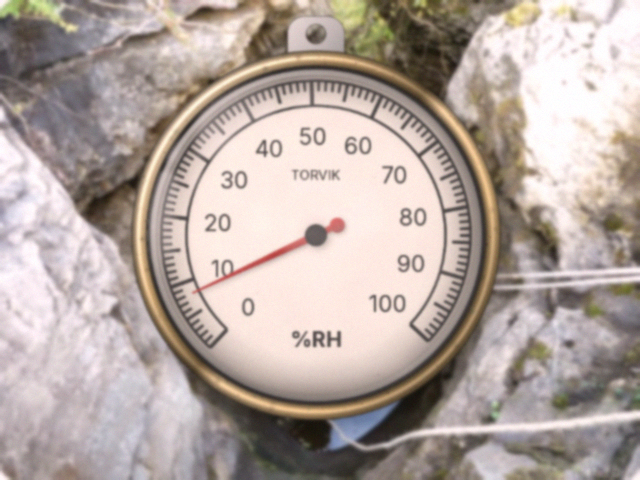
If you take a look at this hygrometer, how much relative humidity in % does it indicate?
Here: 8 %
